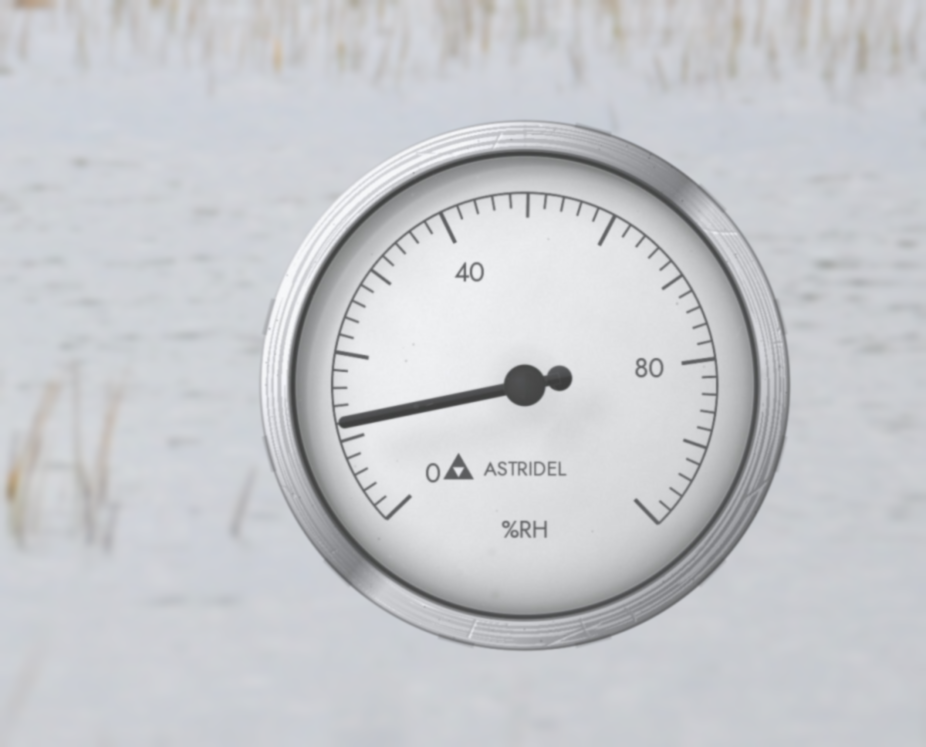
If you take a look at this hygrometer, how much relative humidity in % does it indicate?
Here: 12 %
